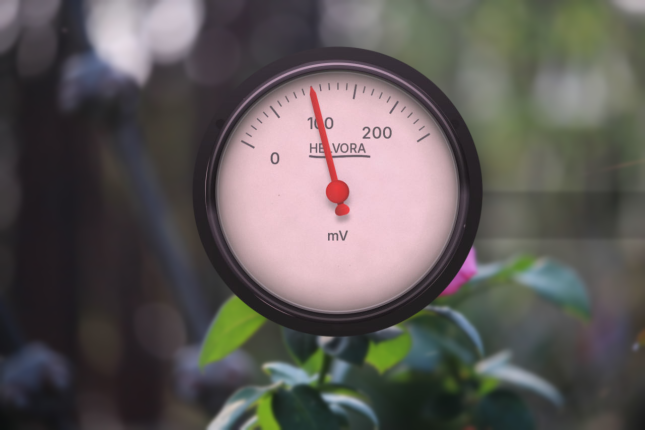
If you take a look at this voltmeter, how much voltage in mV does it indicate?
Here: 100 mV
